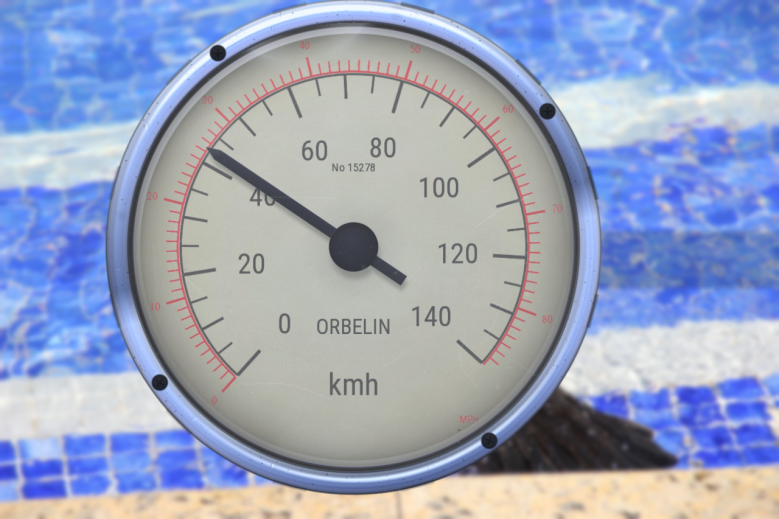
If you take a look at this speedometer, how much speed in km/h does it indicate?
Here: 42.5 km/h
